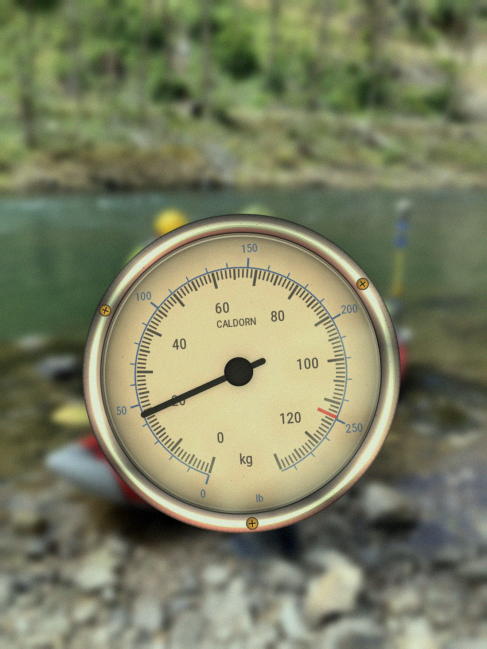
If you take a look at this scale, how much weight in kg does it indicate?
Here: 20 kg
